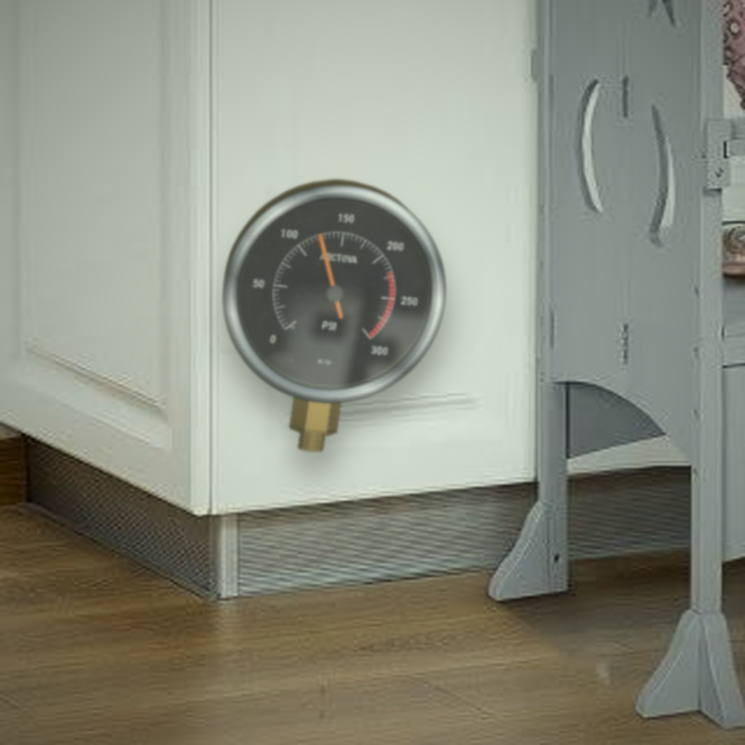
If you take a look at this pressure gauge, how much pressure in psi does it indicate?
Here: 125 psi
